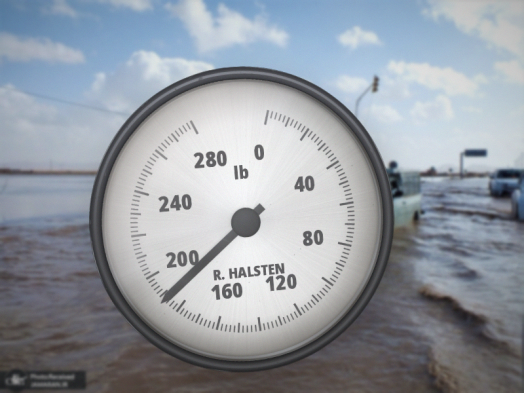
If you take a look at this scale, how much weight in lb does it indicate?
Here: 188 lb
